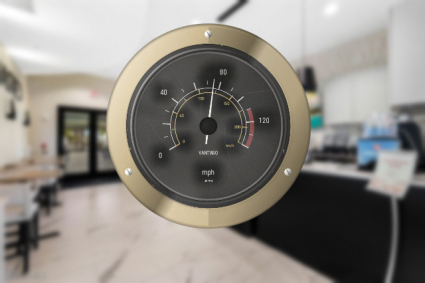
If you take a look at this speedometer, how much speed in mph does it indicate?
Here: 75 mph
